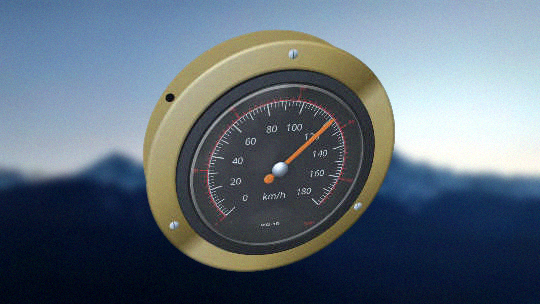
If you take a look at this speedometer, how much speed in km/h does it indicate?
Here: 120 km/h
